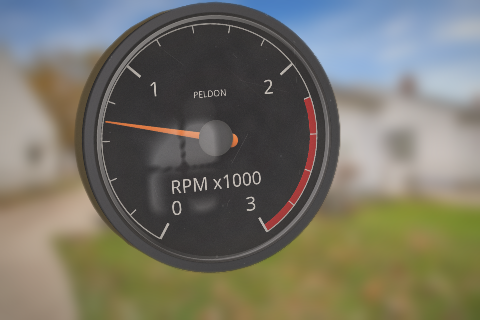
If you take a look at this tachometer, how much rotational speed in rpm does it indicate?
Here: 700 rpm
